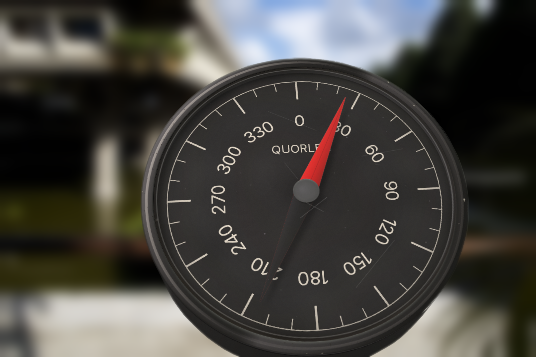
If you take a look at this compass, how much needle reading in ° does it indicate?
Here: 25 °
